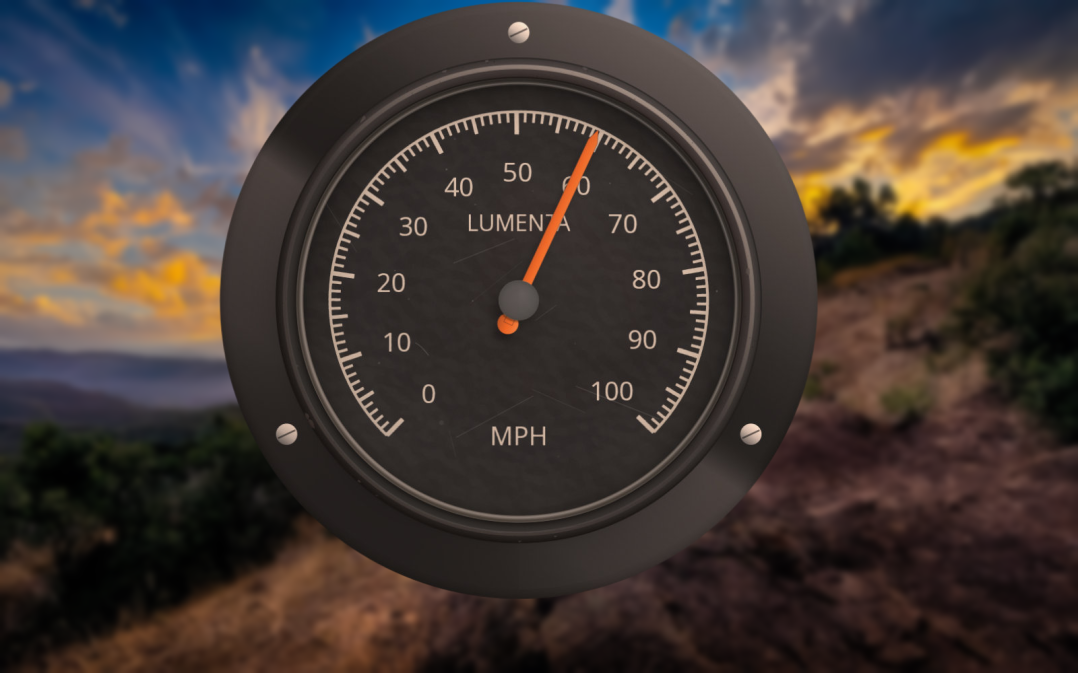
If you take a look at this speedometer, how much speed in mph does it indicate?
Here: 59.5 mph
